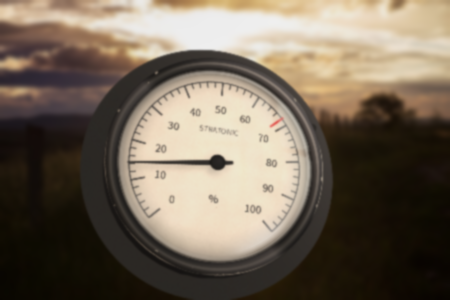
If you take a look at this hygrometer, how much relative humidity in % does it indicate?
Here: 14 %
